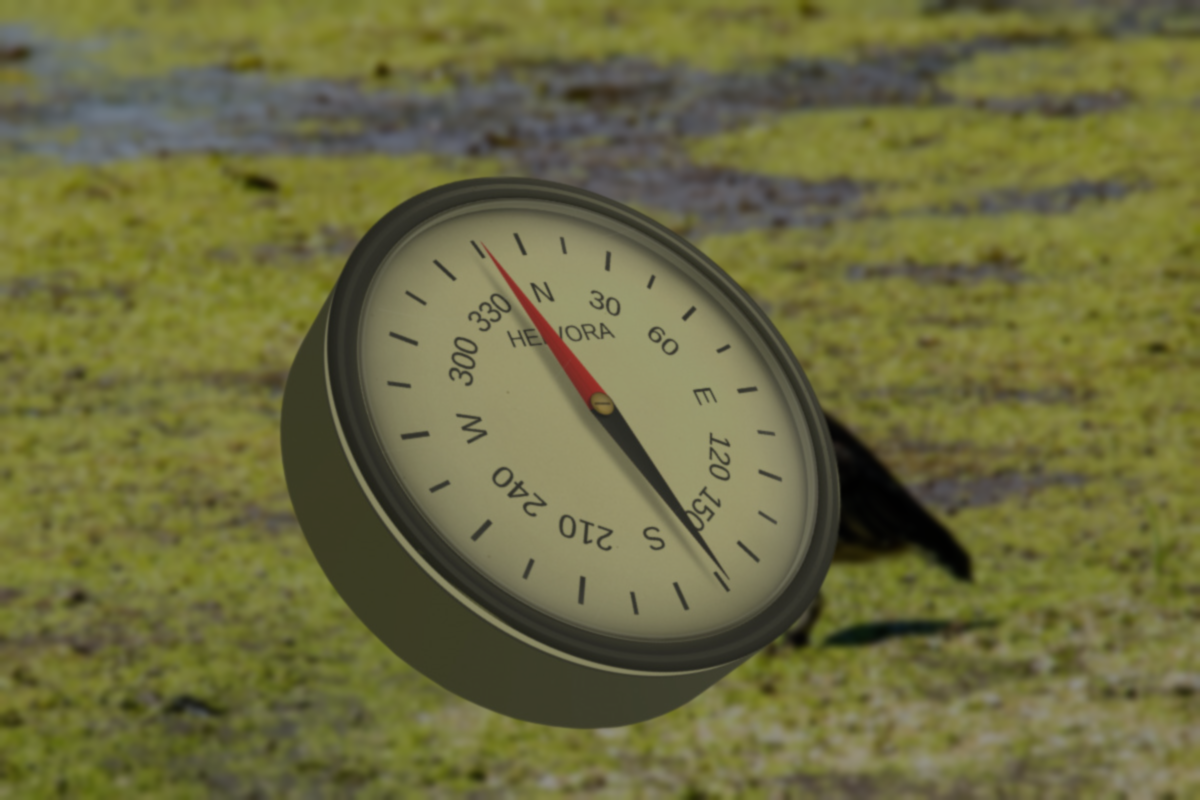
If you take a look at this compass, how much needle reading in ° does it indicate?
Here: 345 °
